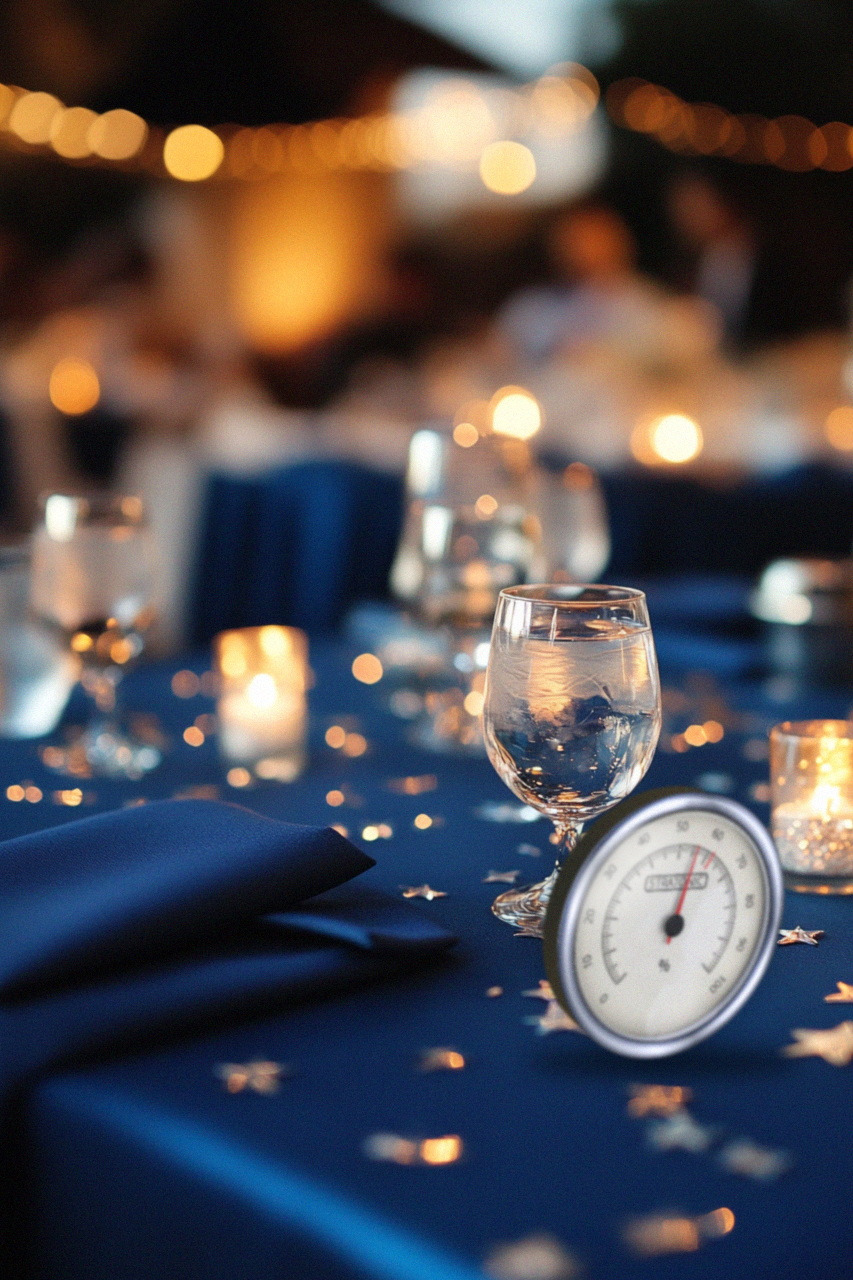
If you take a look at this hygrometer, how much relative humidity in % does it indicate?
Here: 55 %
